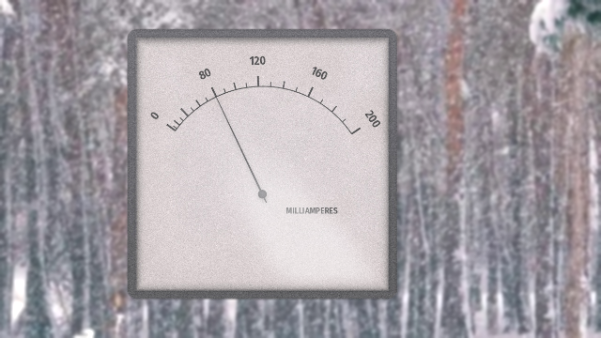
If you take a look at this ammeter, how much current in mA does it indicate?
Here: 80 mA
